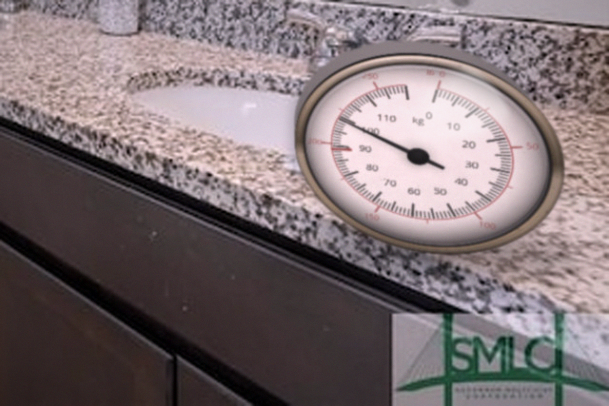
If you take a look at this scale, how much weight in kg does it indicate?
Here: 100 kg
